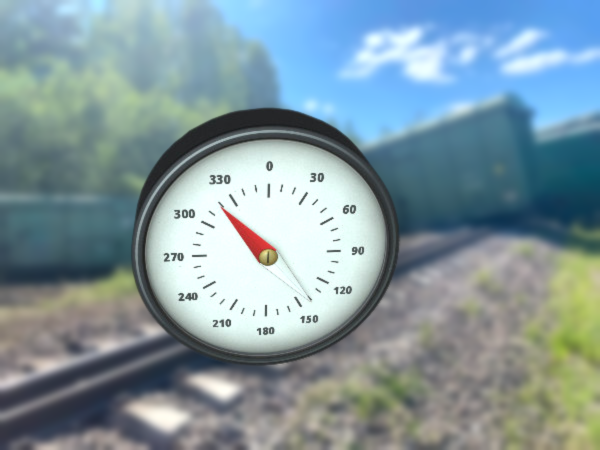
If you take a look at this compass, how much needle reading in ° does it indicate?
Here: 320 °
